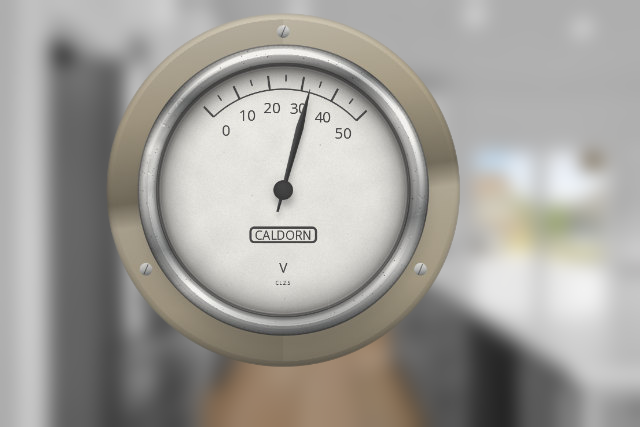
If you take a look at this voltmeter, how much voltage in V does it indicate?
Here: 32.5 V
